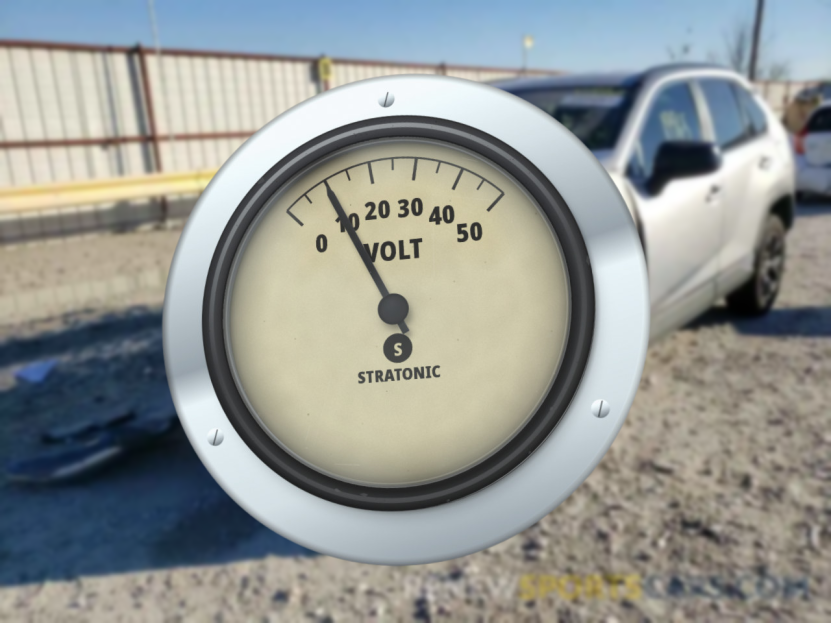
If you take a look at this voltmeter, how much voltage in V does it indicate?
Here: 10 V
